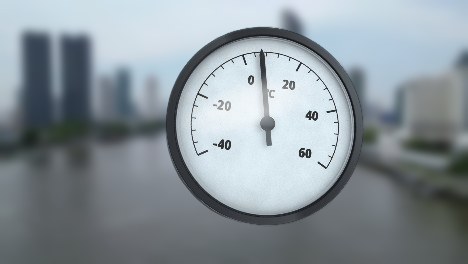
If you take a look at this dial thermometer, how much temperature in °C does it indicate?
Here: 6 °C
